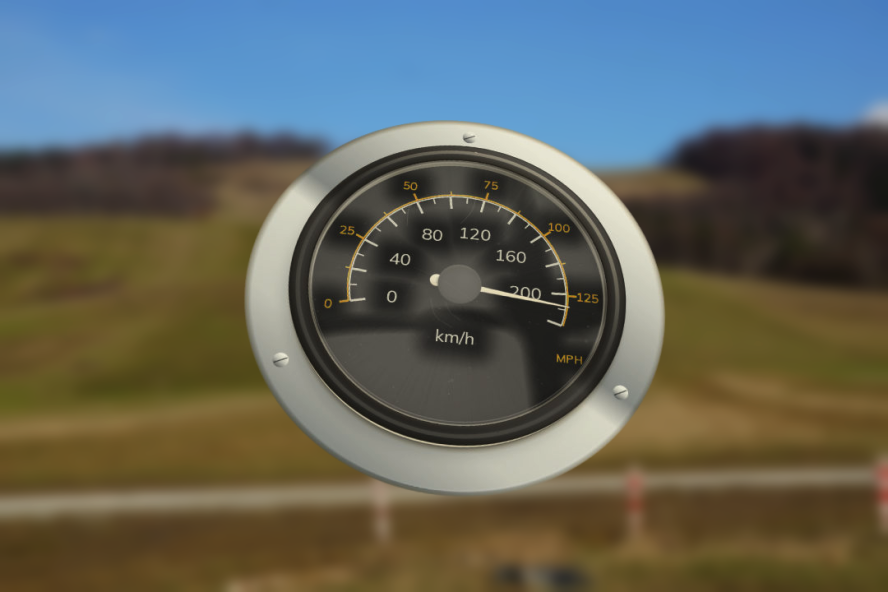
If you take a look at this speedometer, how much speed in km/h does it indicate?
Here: 210 km/h
